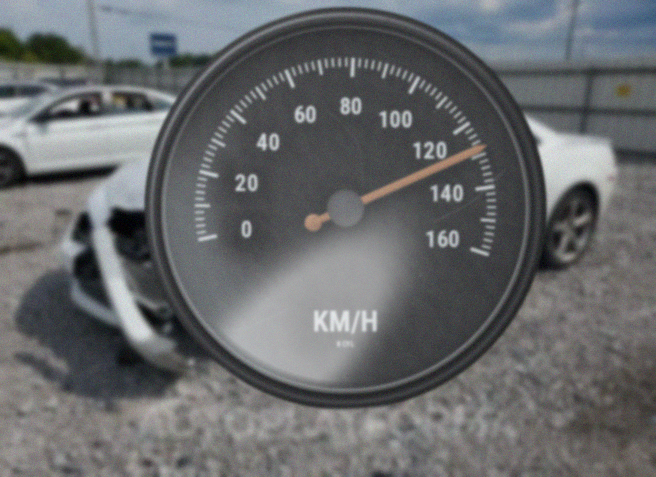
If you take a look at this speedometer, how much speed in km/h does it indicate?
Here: 128 km/h
